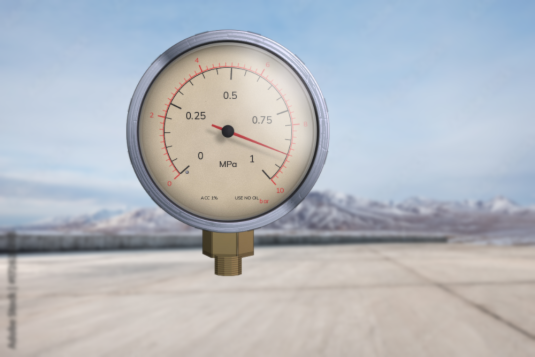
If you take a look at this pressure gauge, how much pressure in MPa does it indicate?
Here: 0.9 MPa
